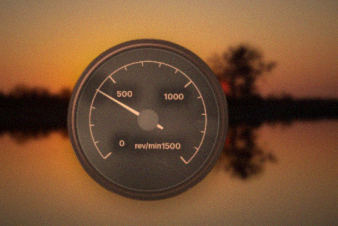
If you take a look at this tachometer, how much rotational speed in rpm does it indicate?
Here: 400 rpm
